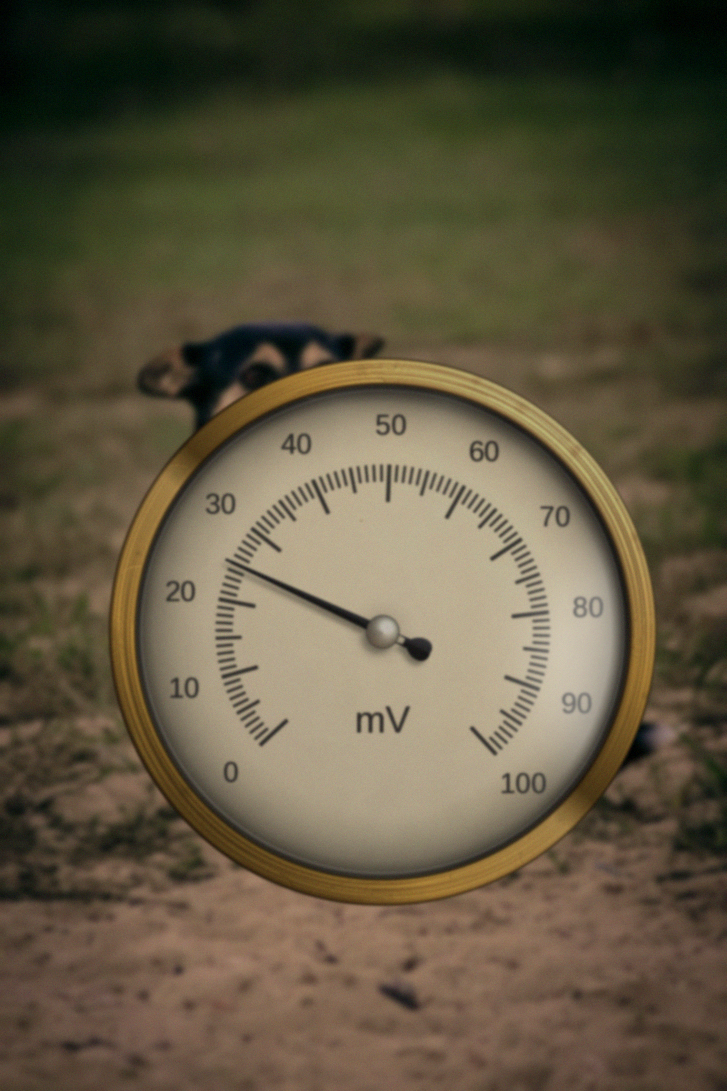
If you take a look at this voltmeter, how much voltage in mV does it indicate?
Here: 25 mV
